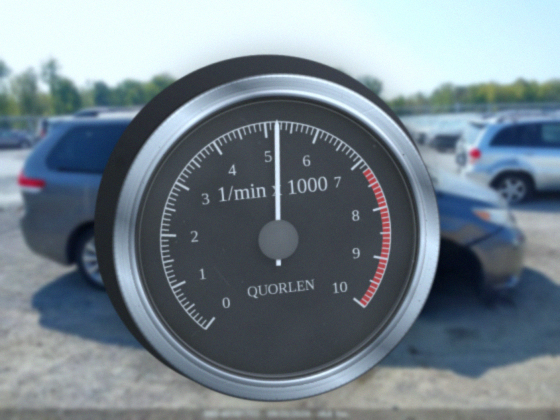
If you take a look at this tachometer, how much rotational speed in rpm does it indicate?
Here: 5200 rpm
